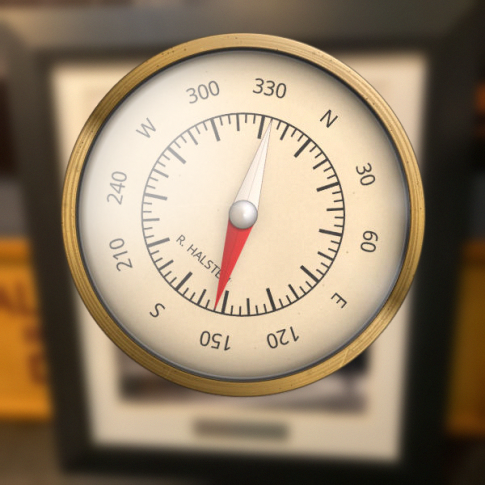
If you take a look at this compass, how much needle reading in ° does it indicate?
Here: 155 °
